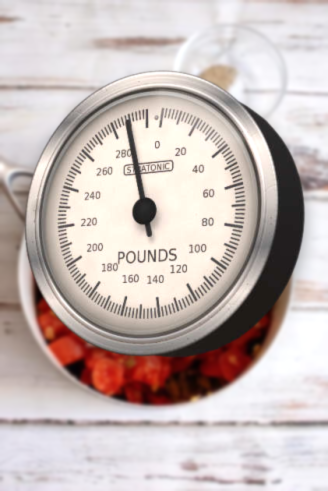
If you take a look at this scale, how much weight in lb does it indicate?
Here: 290 lb
